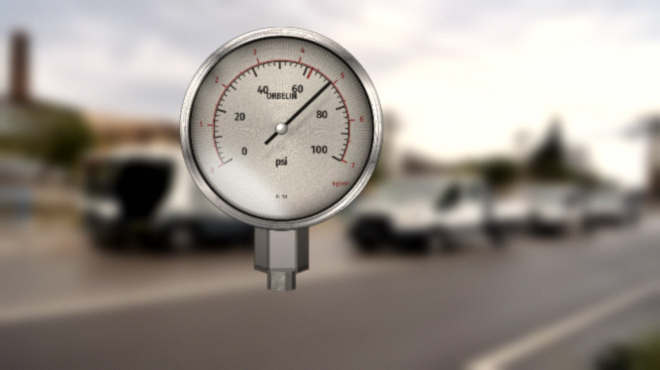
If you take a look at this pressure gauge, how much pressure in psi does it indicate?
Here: 70 psi
